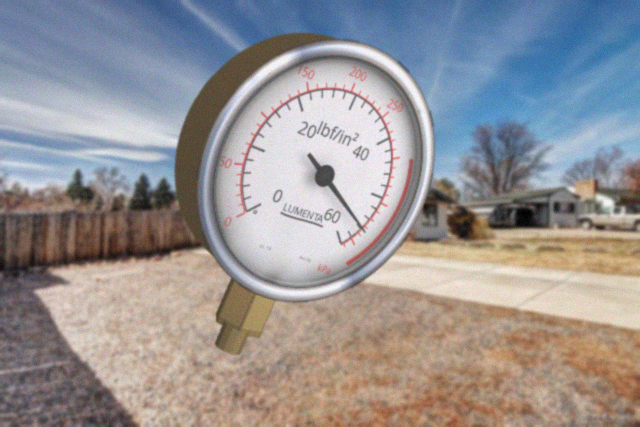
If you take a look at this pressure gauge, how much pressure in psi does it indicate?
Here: 56 psi
